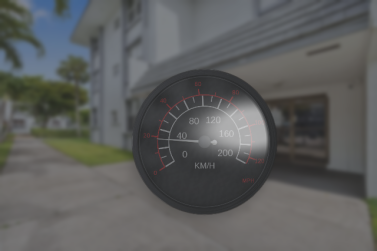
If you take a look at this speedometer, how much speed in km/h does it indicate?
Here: 30 km/h
